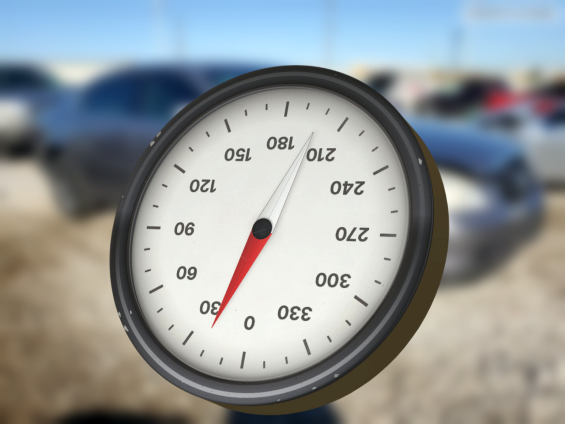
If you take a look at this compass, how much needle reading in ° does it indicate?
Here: 20 °
